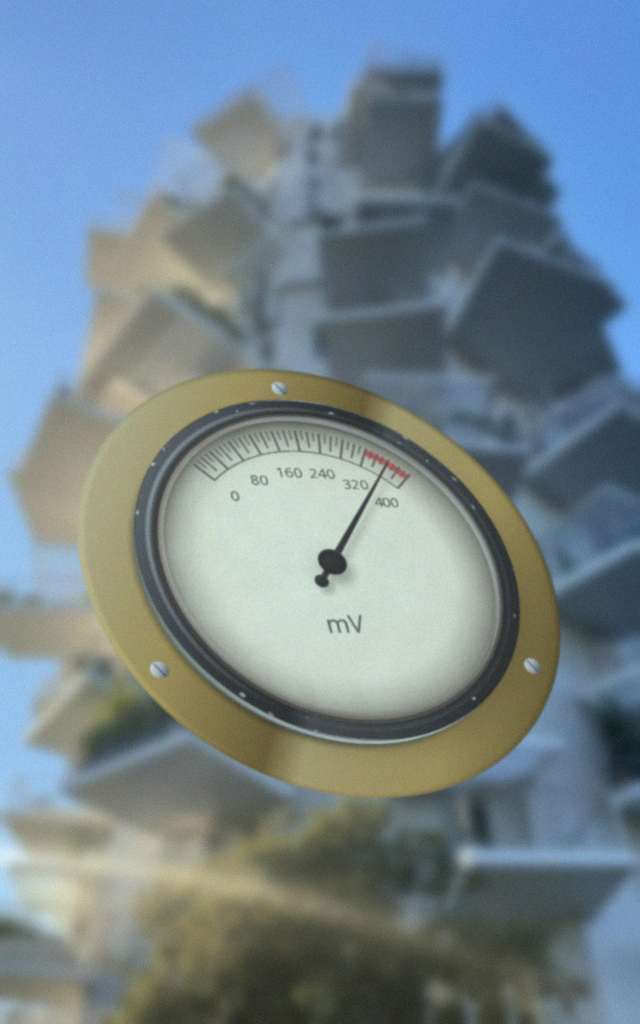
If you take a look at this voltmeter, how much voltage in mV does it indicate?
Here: 360 mV
